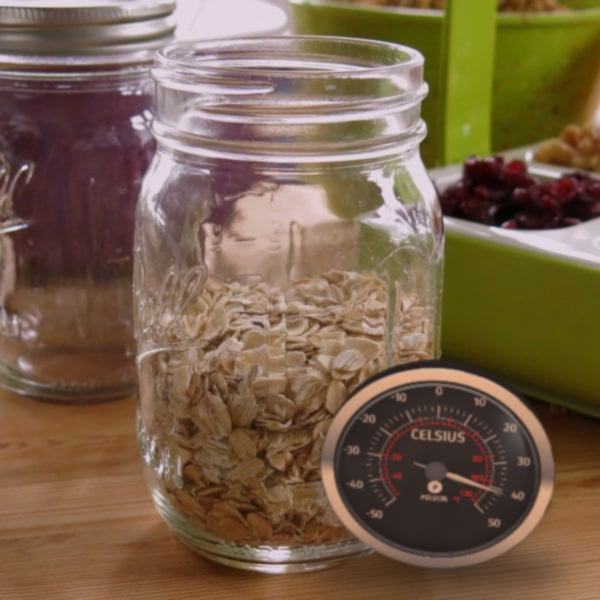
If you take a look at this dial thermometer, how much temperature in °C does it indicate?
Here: 40 °C
